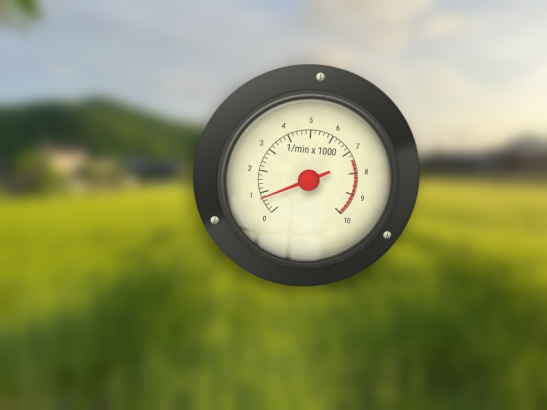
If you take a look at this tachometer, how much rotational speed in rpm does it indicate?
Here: 800 rpm
